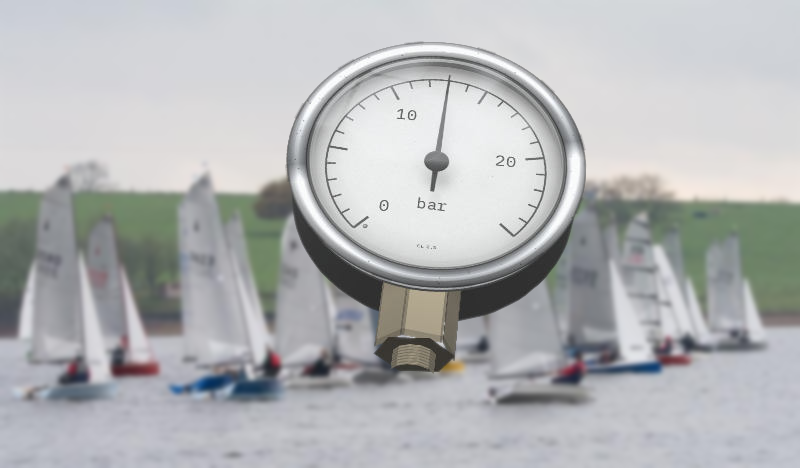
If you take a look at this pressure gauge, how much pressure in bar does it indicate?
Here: 13 bar
